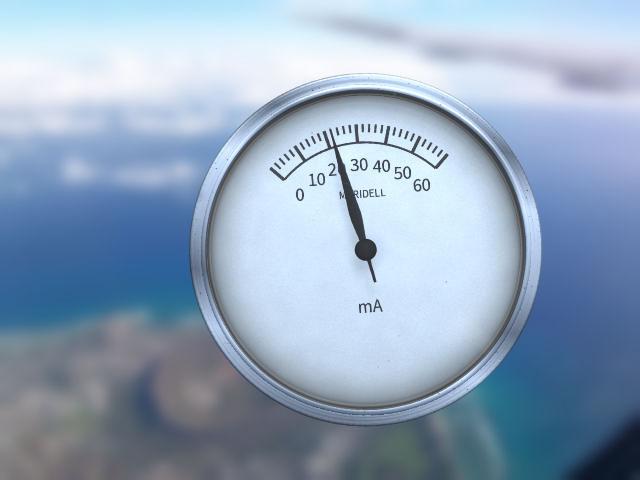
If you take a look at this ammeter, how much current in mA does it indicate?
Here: 22 mA
